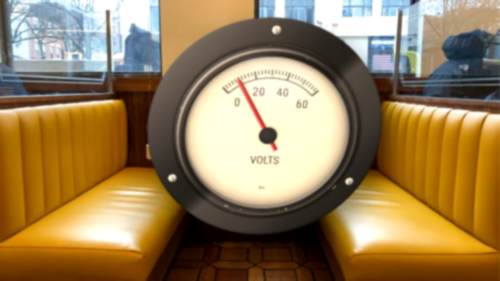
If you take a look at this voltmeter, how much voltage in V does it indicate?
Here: 10 V
